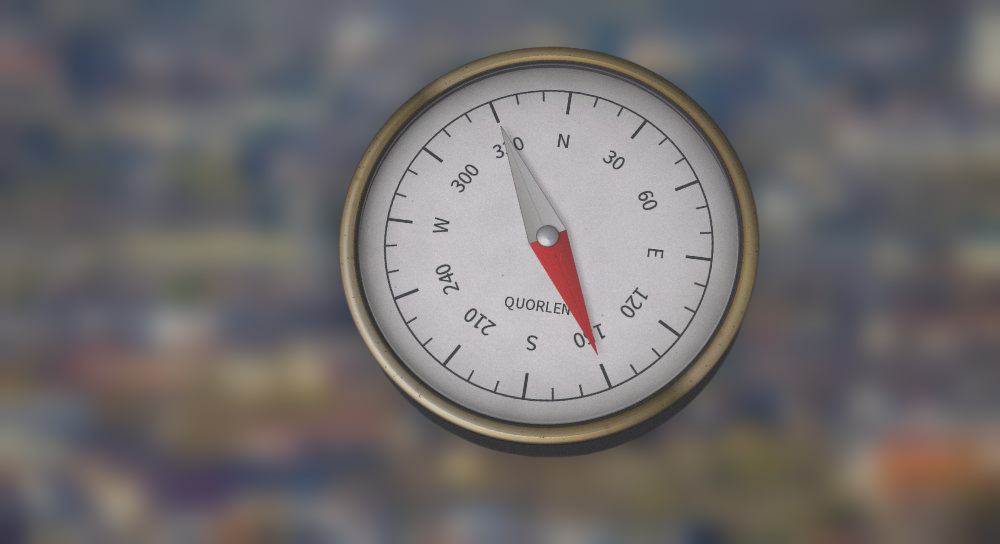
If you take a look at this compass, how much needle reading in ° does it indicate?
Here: 150 °
